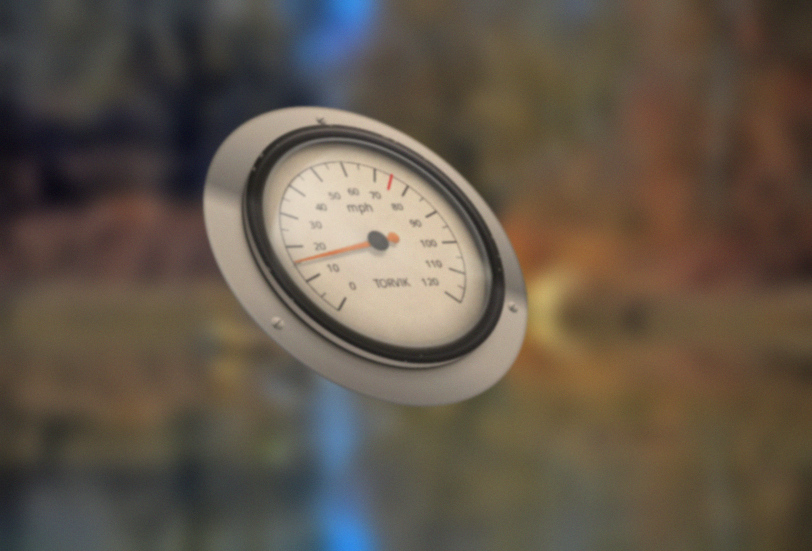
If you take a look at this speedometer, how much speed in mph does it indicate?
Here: 15 mph
